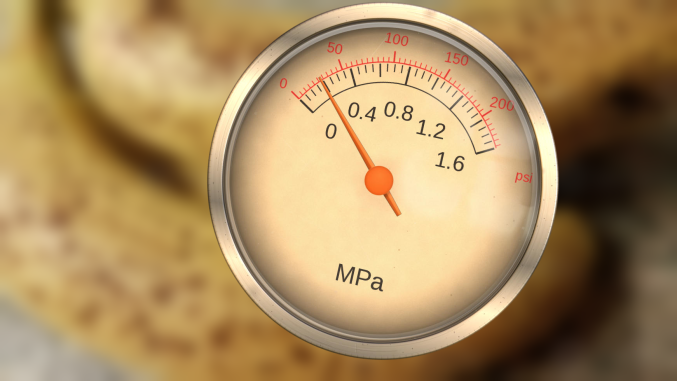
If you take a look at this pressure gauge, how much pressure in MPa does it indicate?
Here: 0.2 MPa
